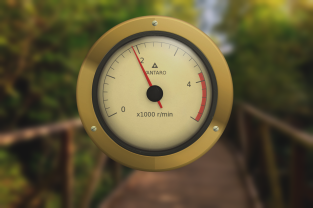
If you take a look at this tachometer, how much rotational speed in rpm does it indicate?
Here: 1900 rpm
